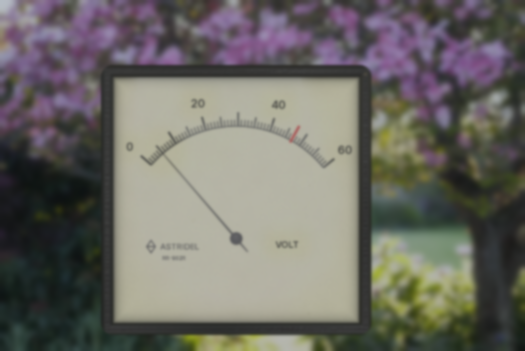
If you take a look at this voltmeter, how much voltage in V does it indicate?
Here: 5 V
